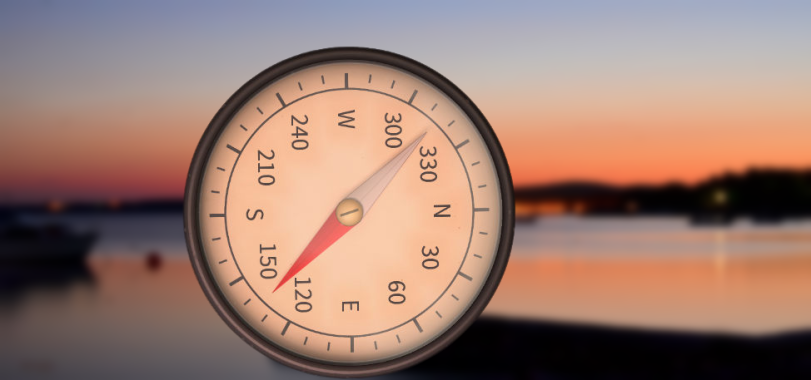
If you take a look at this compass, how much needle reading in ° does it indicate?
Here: 135 °
